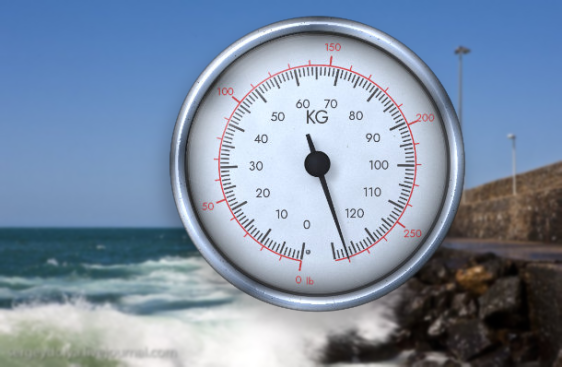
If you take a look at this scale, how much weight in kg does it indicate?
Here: 127 kg
